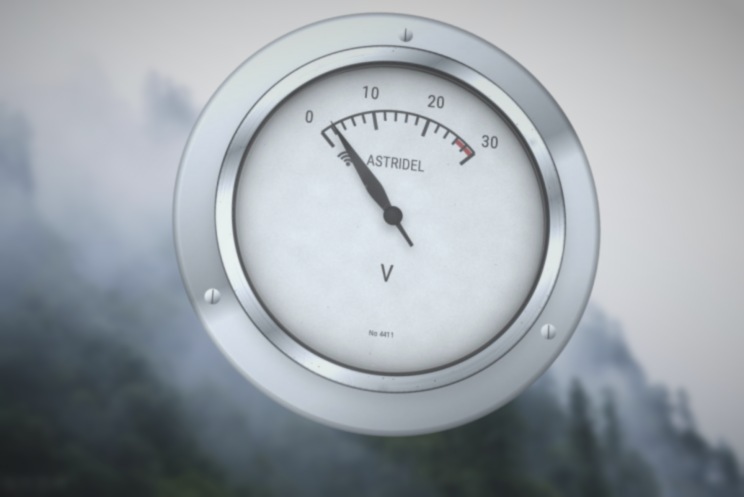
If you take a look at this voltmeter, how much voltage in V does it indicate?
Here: 2 V
